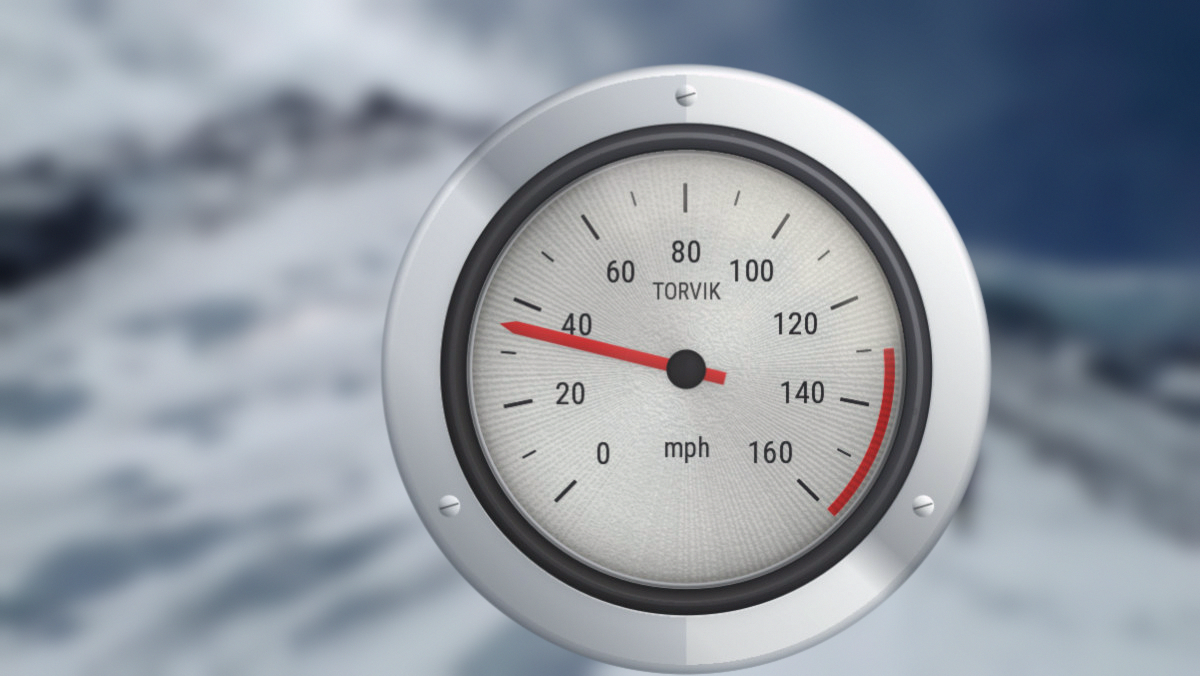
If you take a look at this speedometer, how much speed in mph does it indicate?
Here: 35 mph
